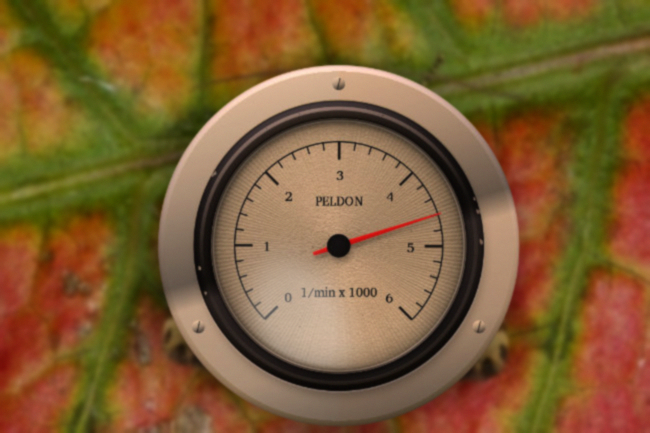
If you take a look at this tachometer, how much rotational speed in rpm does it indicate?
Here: 4600 rpm
